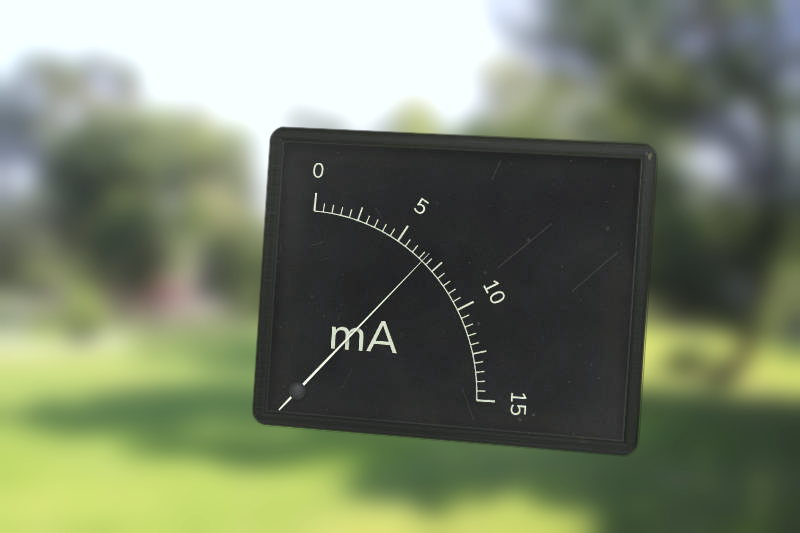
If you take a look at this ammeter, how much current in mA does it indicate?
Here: 6.75 mA
